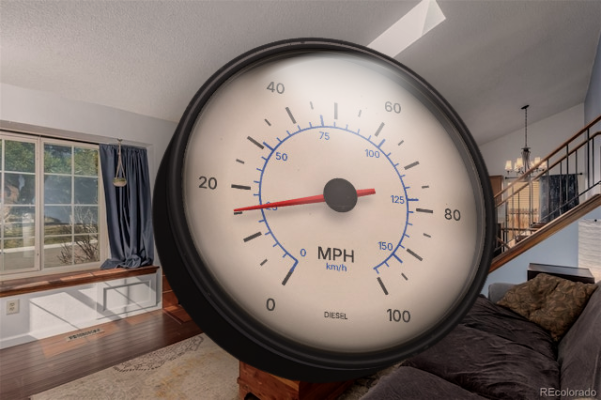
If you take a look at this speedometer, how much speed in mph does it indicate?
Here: 15 mph
